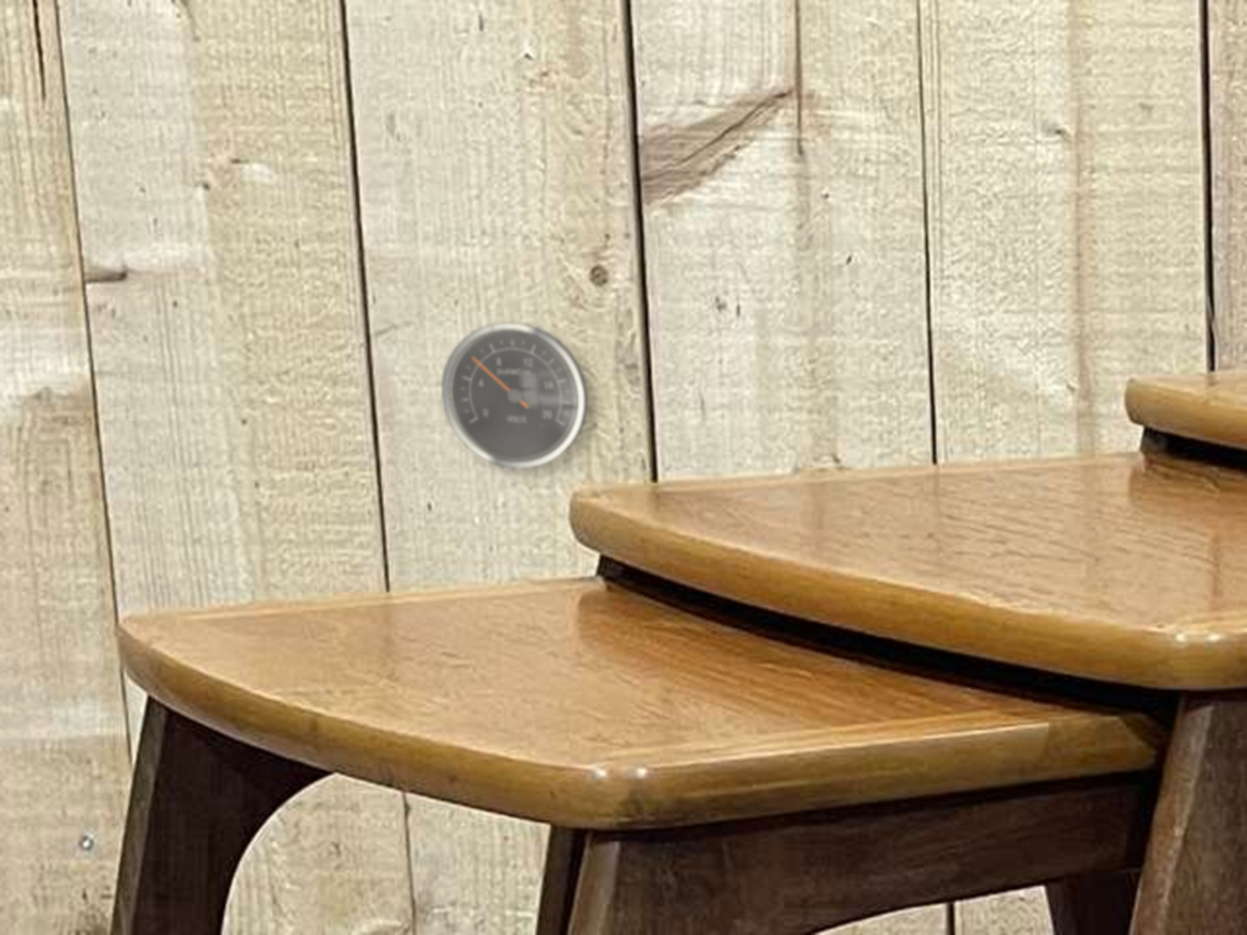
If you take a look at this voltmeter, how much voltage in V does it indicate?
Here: 6 V
